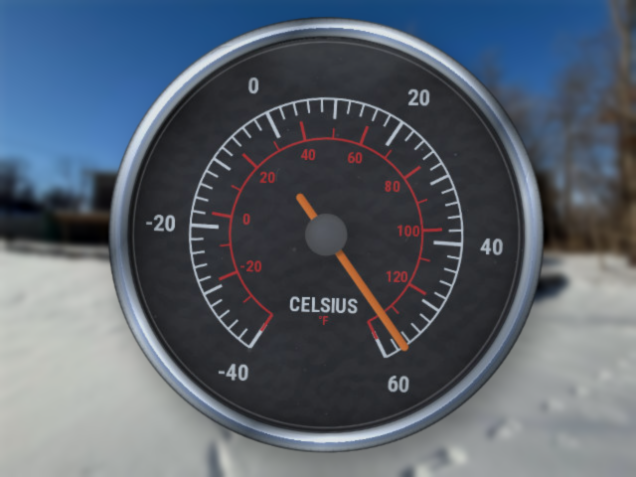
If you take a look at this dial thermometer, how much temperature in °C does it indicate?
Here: 57 °C
